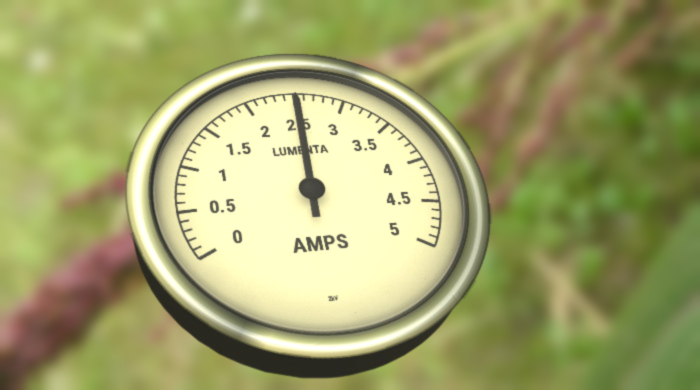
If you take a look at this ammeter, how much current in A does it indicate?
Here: 2.5 A
